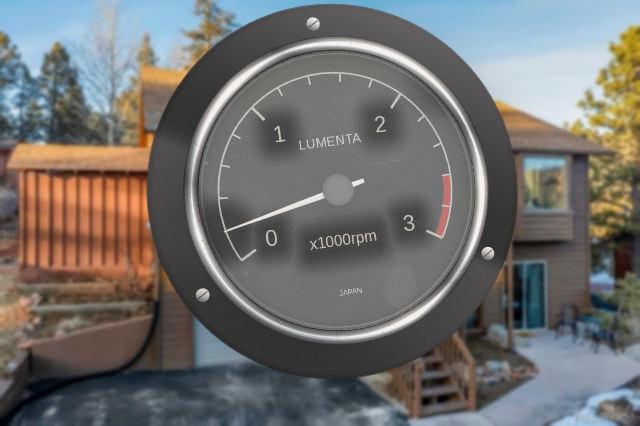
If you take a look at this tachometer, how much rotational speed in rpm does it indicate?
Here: 200 rpm
